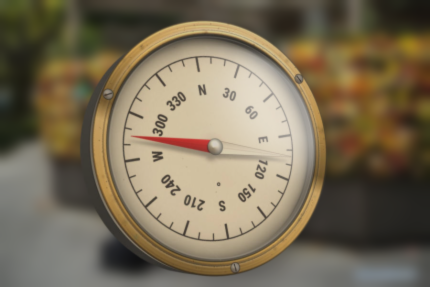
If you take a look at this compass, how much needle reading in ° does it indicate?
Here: 285 °
